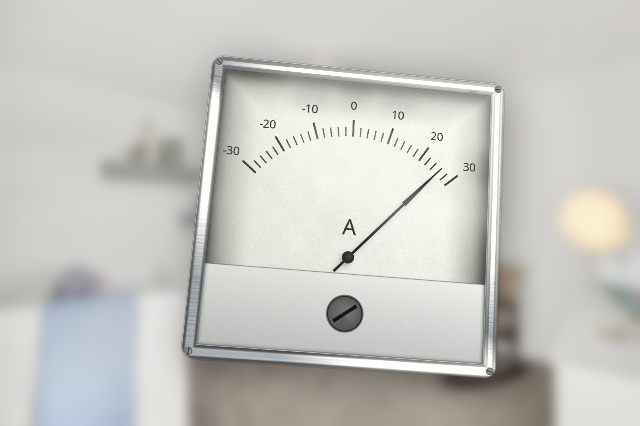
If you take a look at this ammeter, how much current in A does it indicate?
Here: 26 A
